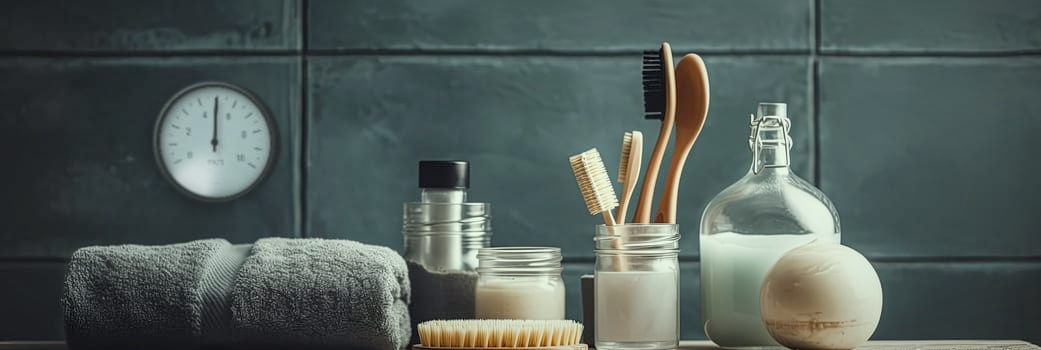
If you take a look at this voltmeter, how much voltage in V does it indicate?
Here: 5 V
